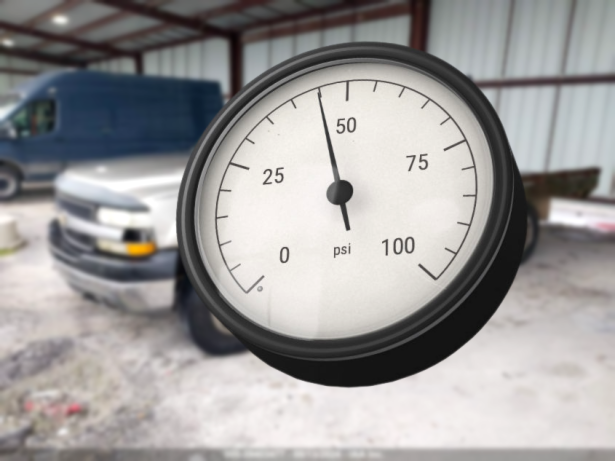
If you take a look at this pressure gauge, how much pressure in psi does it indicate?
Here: 45 psi
